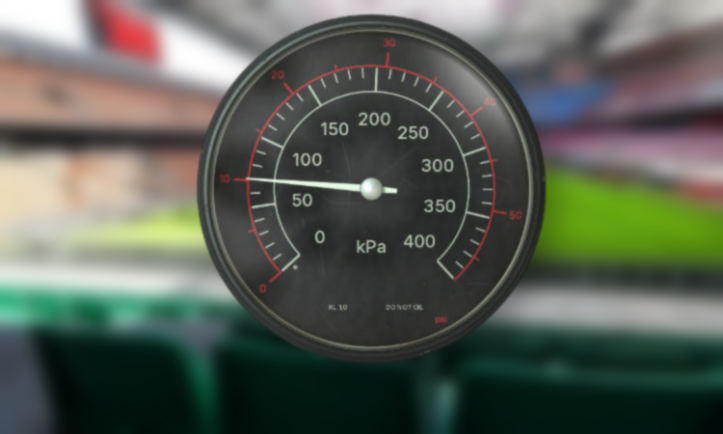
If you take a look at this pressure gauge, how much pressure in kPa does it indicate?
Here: 70 kPa
